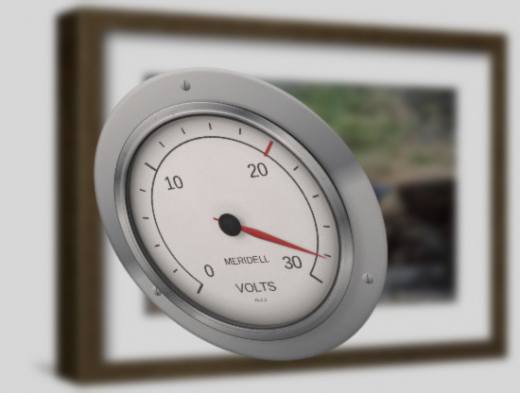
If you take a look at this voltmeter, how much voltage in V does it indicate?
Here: 28 V
